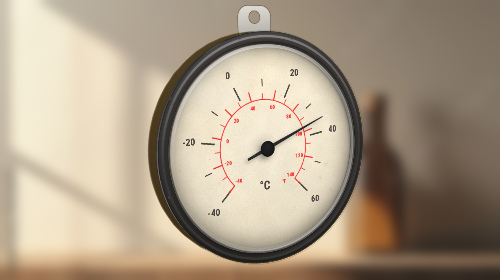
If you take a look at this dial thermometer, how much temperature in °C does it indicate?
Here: 35 °C
